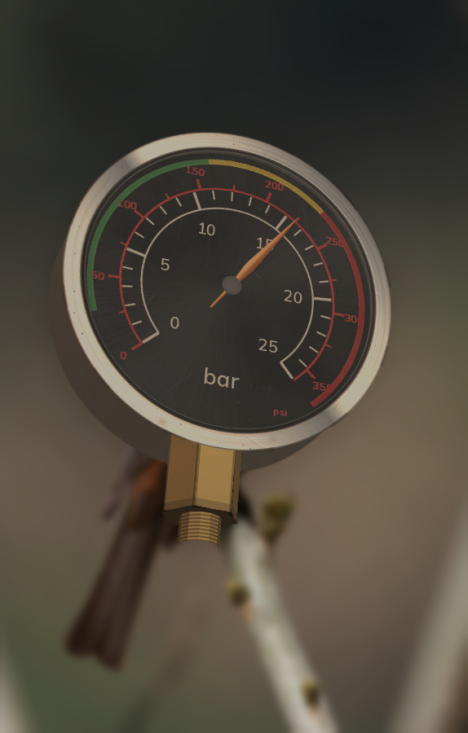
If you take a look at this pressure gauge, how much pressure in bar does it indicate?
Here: 15.5 bar
